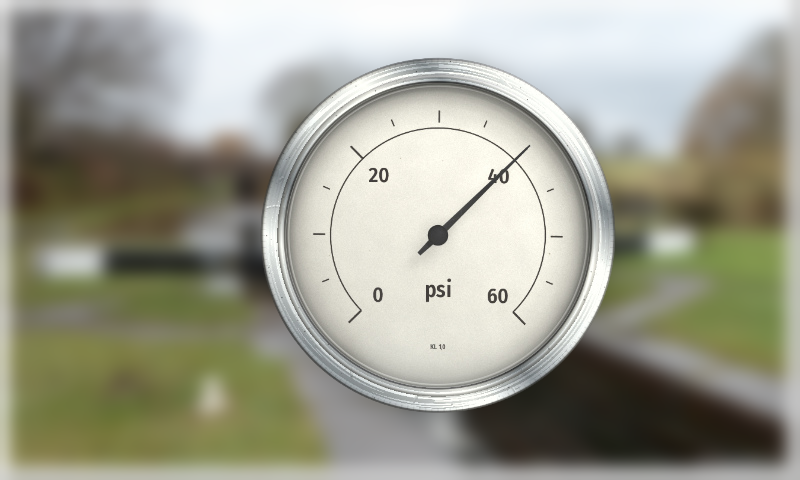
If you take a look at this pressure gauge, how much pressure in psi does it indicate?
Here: 40 psi
